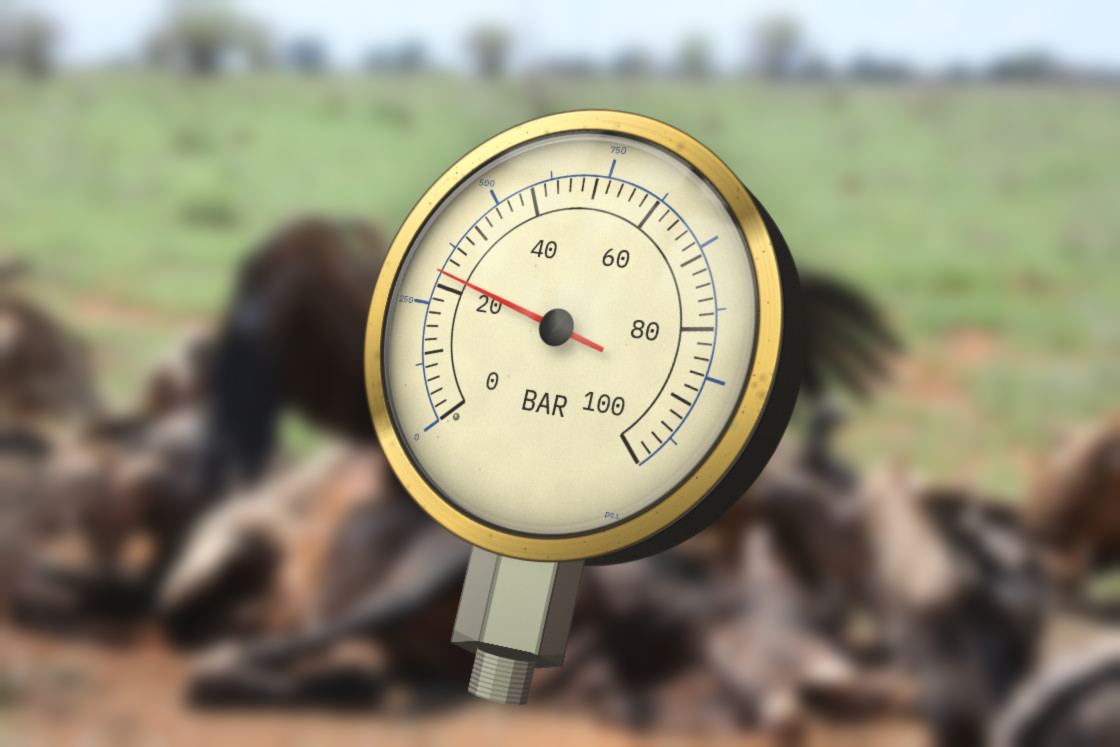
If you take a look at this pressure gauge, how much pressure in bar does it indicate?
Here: 22 bar
